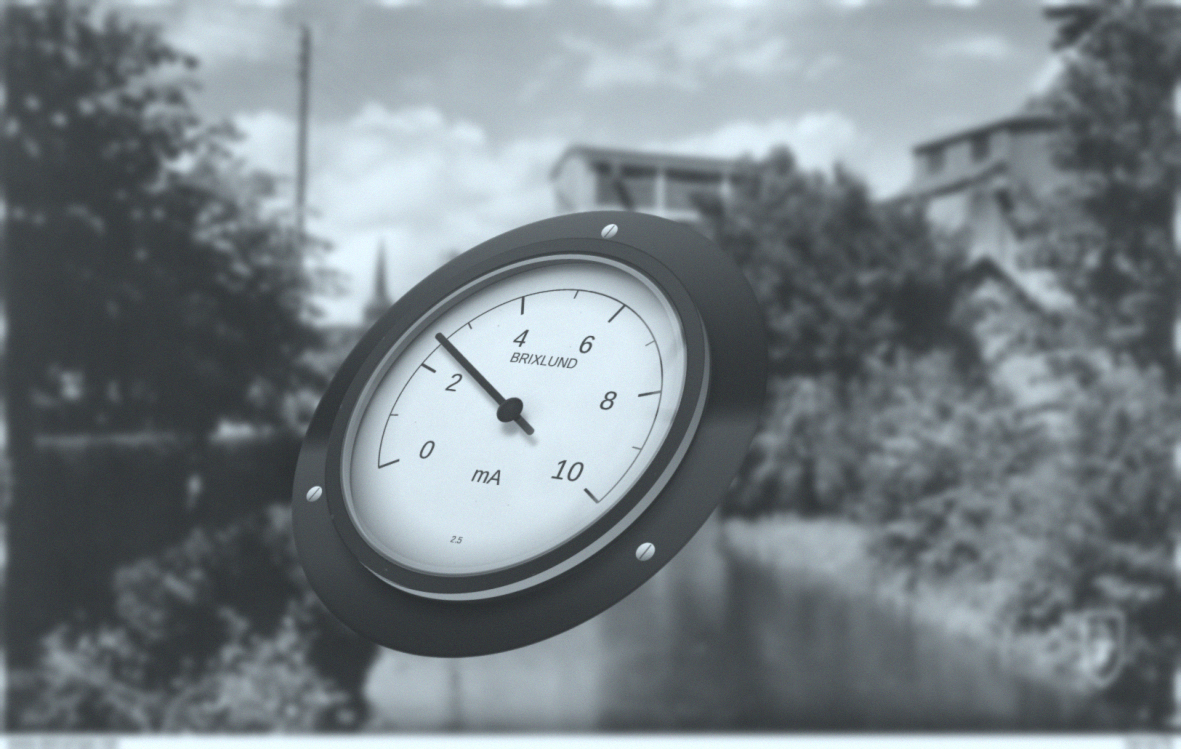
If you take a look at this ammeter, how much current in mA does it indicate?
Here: 2.5 mA
